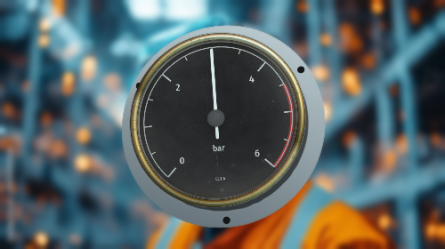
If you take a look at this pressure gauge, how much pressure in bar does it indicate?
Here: 3 bar
